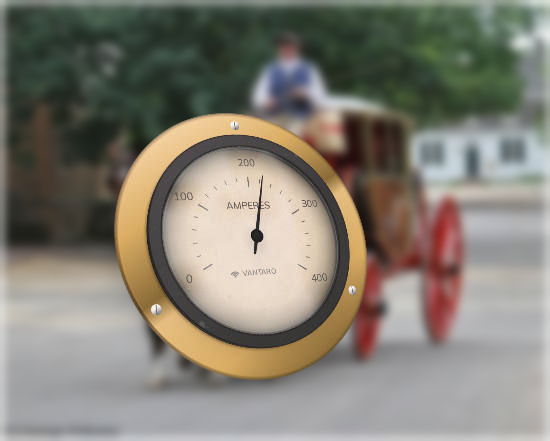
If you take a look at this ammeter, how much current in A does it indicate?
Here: 220 A
